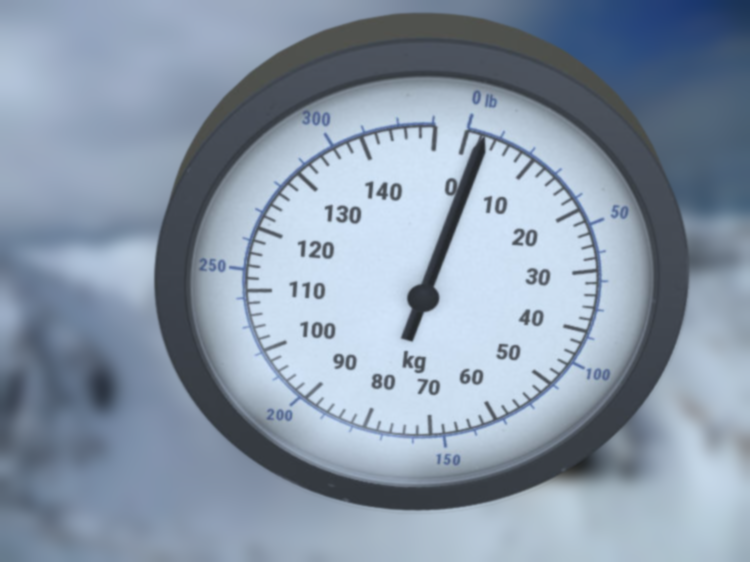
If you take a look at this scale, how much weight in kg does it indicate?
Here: 2 kg
